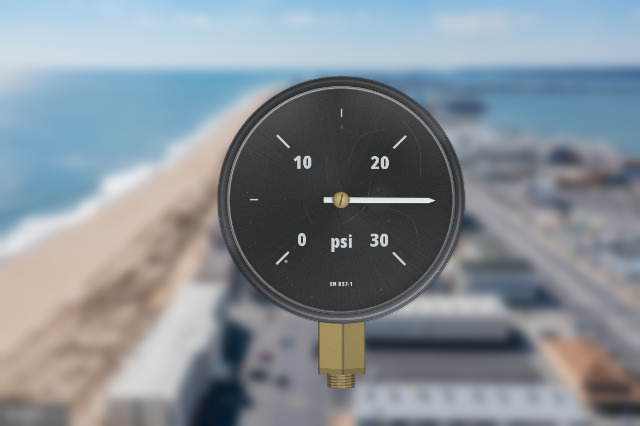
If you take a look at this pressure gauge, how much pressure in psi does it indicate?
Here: 25 psi
